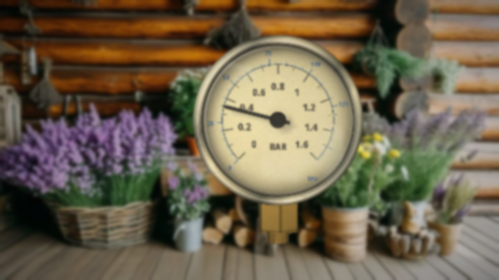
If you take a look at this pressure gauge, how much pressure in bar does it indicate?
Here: 0.35 bar
